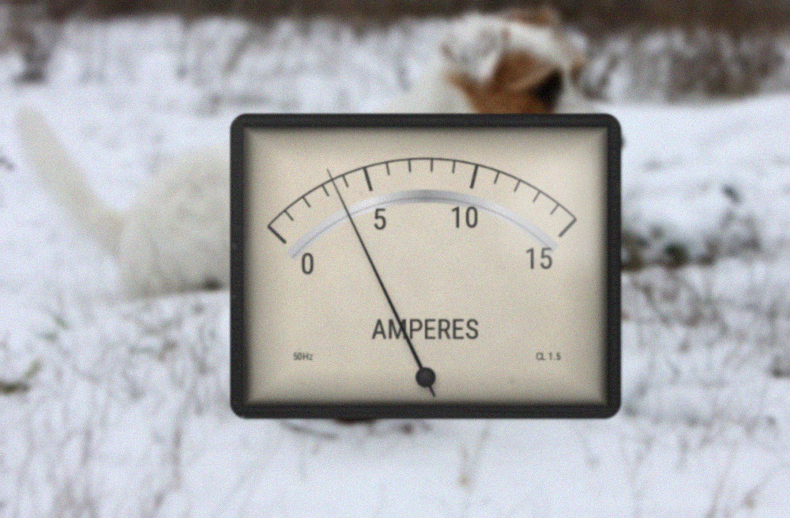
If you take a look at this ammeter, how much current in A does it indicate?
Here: 3.5 A
